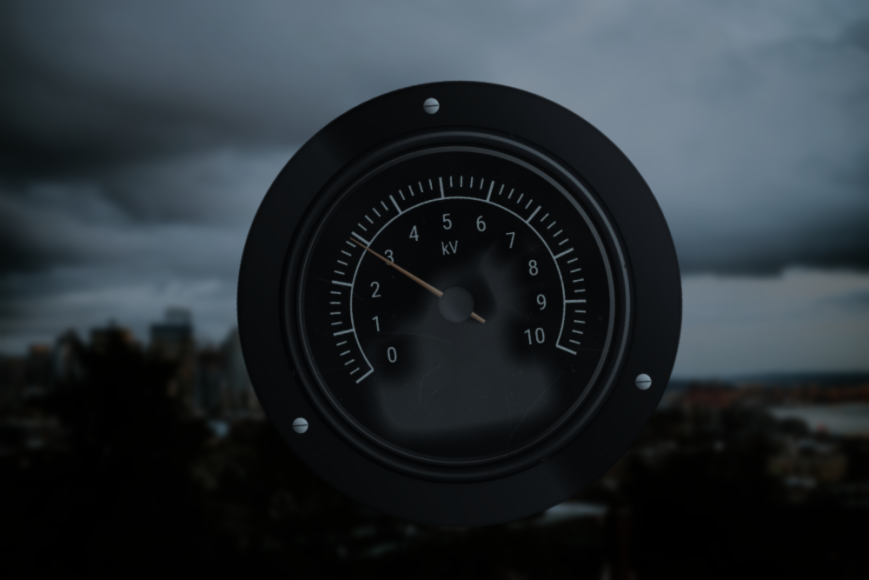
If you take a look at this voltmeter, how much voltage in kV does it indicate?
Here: 2.9 kV
